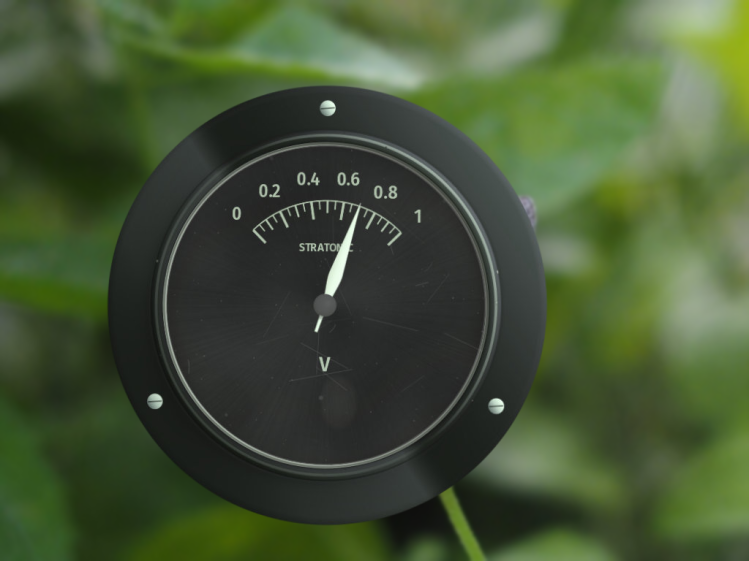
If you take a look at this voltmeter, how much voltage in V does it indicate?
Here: 0.7 V
